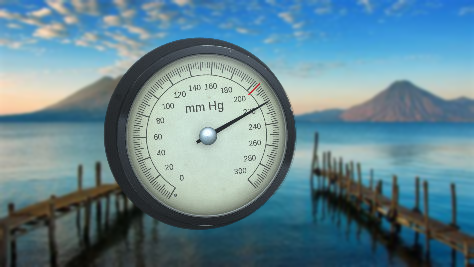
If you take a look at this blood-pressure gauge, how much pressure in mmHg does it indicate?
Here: 220 mmHg
